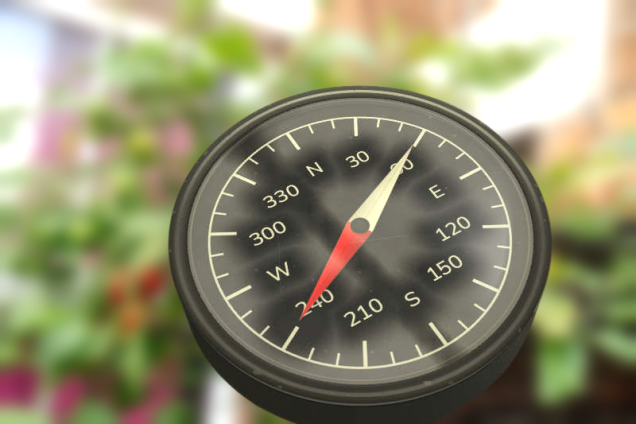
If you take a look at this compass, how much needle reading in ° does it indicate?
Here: 240 °
